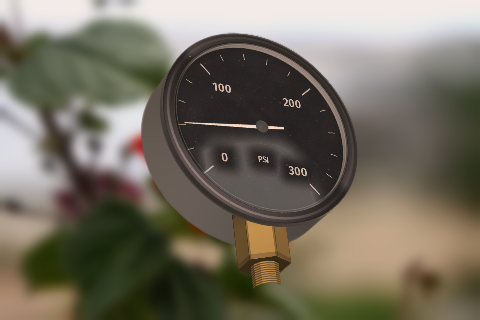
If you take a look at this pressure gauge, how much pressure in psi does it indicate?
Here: 40 psi
